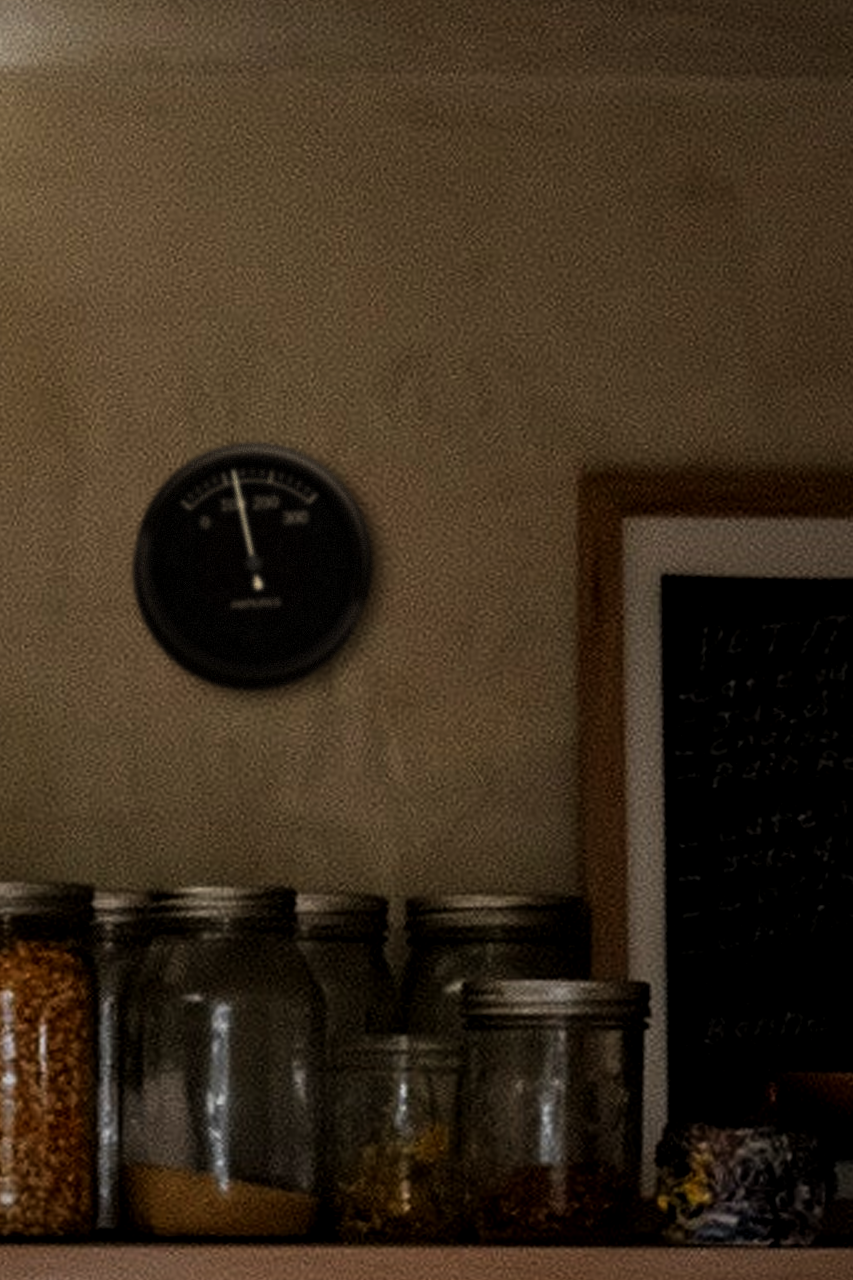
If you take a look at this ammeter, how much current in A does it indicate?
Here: 120 A
